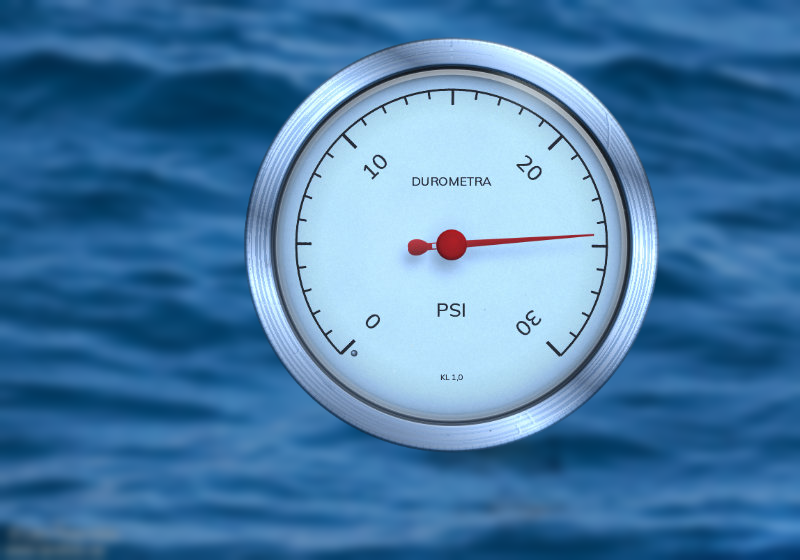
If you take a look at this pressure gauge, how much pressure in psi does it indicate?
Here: 24.5 psi
